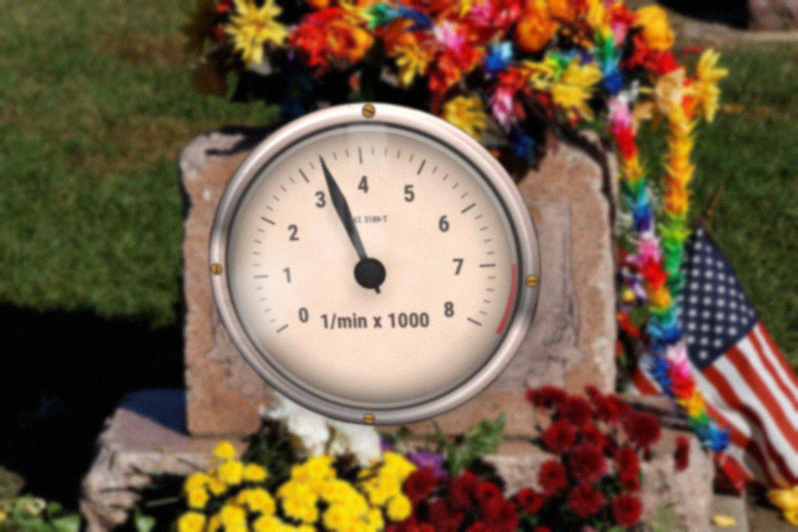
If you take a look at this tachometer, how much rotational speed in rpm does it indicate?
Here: 3400 rpm
